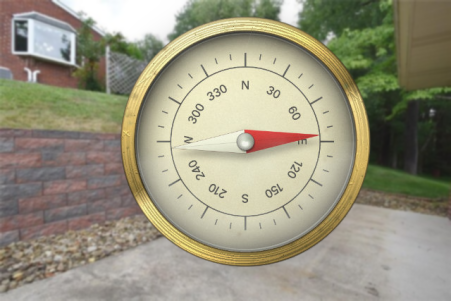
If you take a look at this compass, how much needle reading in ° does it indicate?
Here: 85 °
